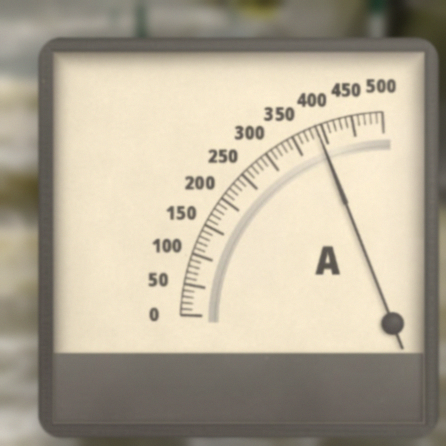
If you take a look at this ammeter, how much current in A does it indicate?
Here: 390 A
